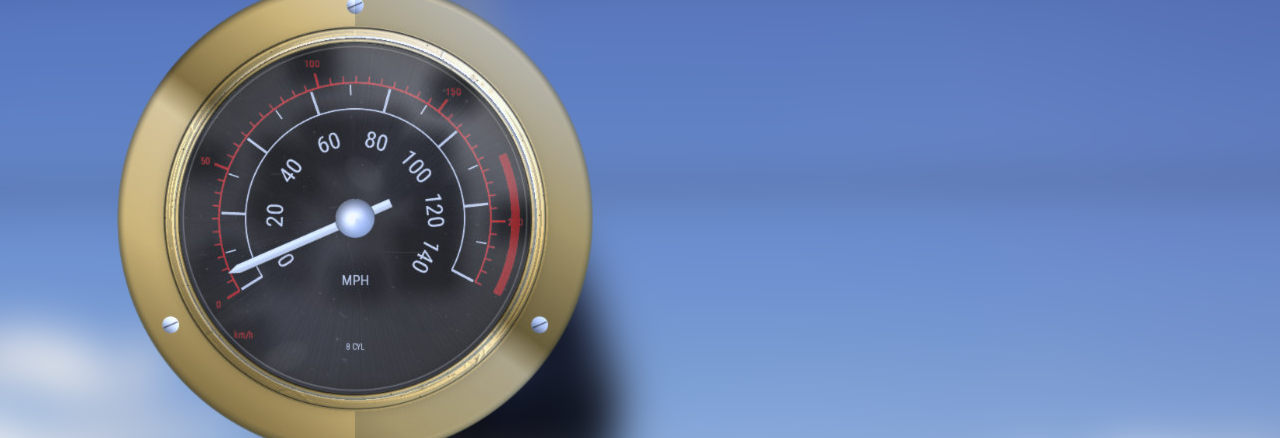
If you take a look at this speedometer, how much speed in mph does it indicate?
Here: 5 mph
